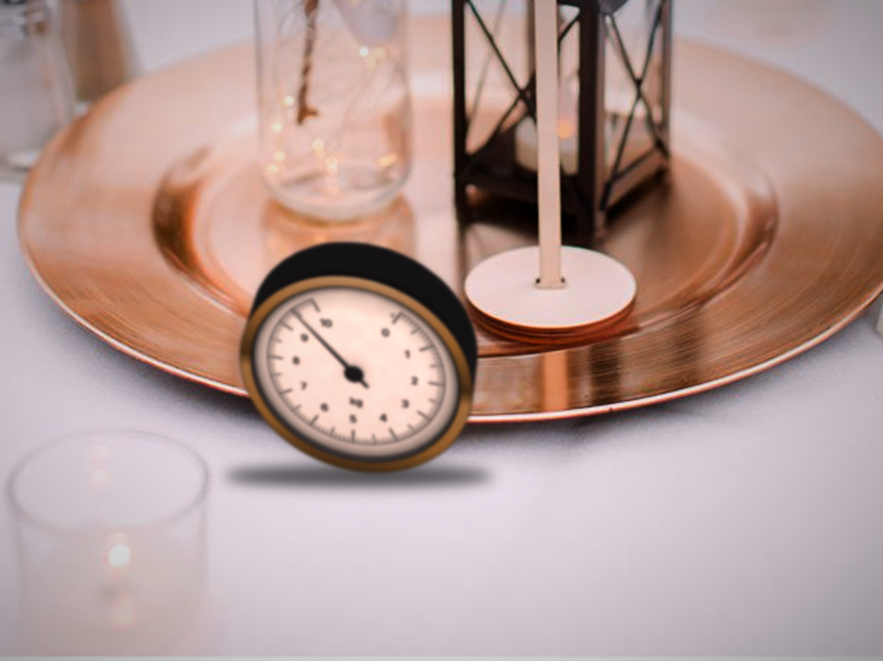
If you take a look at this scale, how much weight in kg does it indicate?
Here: 9.5 kg
